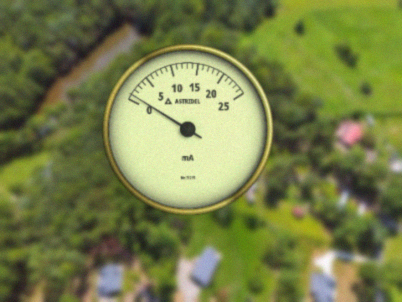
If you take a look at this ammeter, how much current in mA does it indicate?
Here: 1 mA
